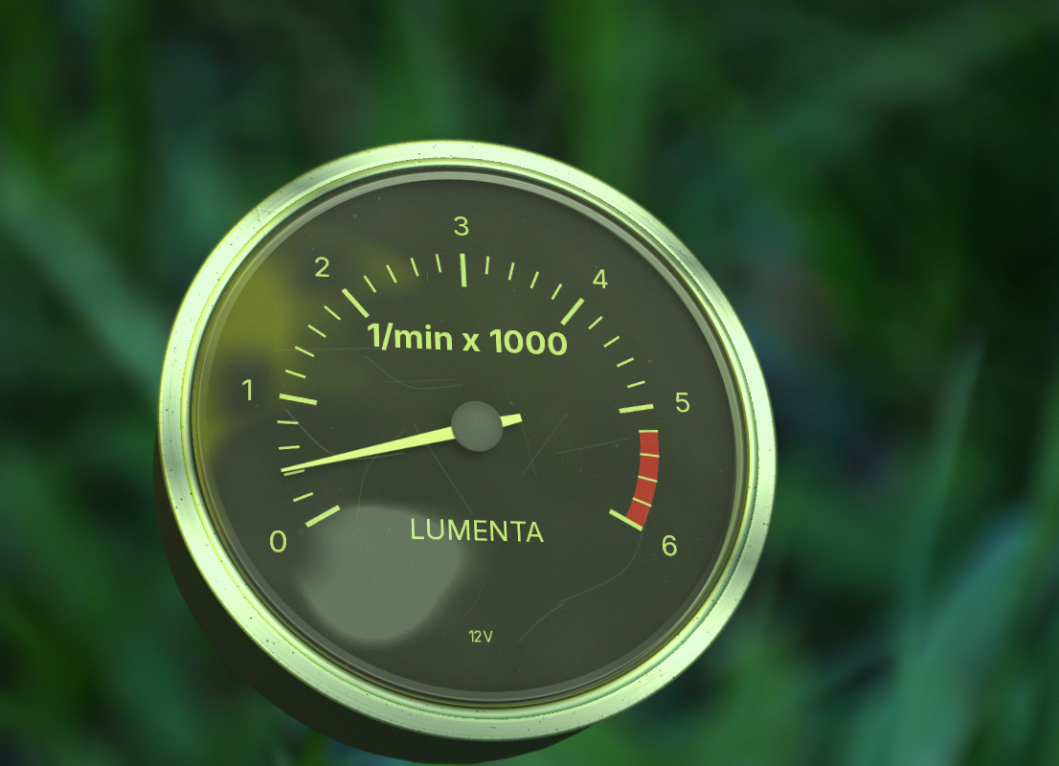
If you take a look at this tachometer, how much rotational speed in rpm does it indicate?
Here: 400 rpm
